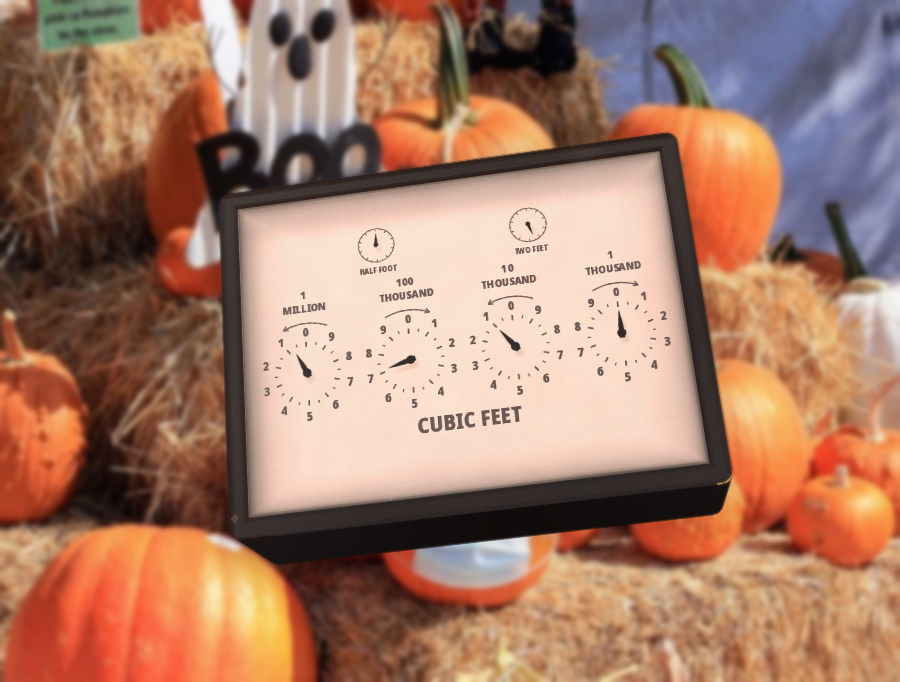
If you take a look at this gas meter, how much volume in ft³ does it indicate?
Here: 71000 ft³
